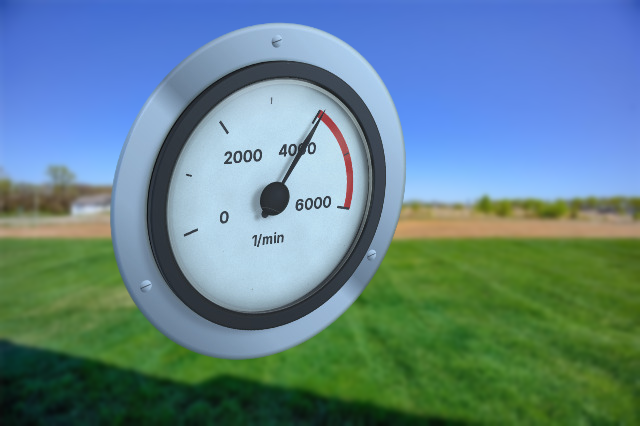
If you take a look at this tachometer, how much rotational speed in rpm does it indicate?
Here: 4000 rpm
